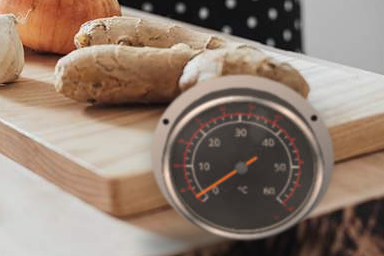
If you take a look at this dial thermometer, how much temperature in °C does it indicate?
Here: 2 °C
